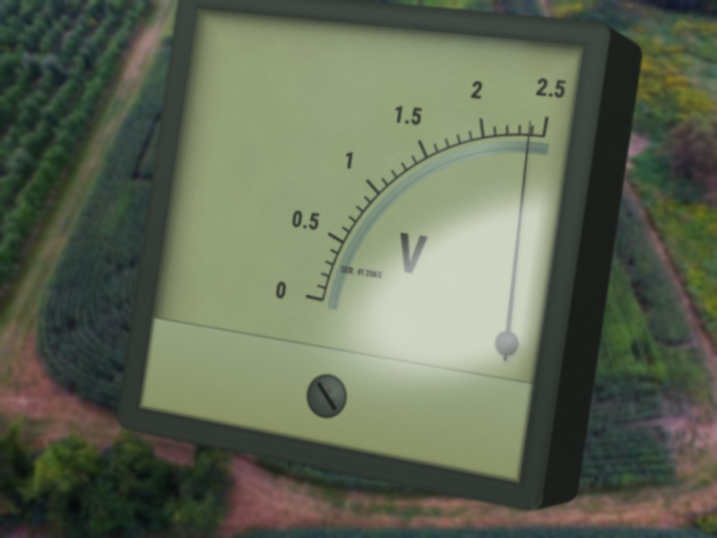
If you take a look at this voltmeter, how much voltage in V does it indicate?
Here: 2.4 V
